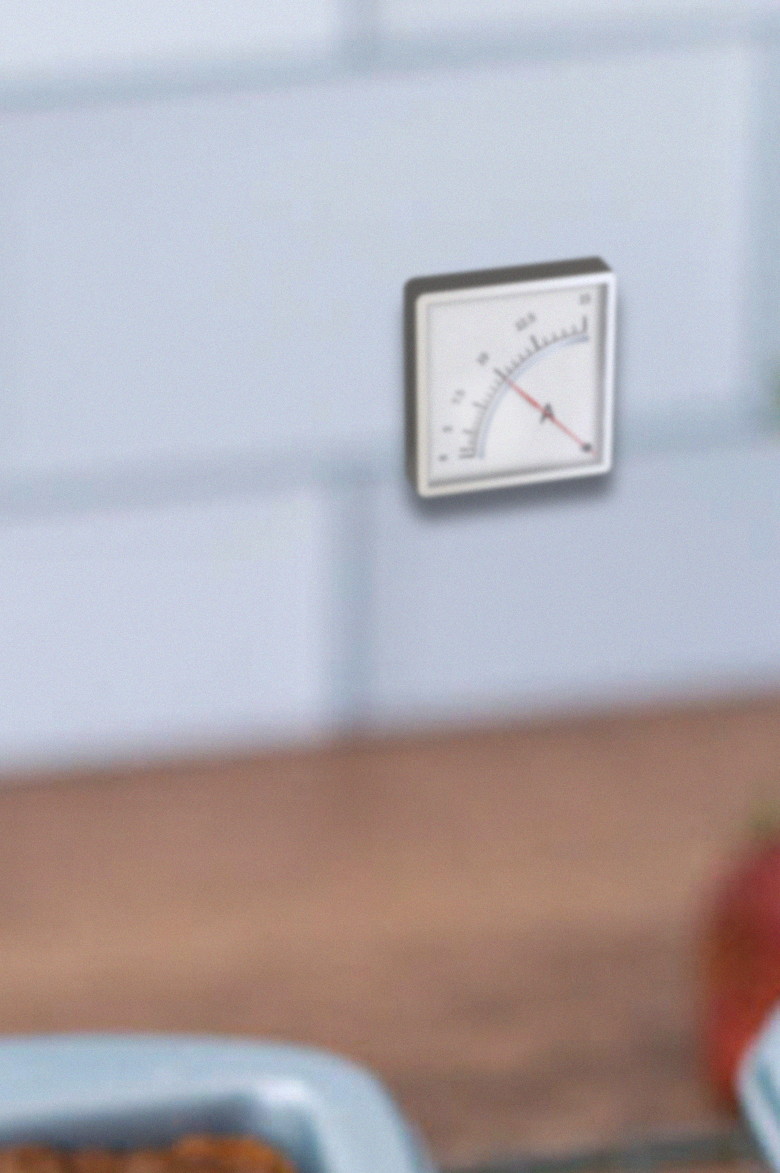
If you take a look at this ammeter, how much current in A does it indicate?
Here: 10 A
